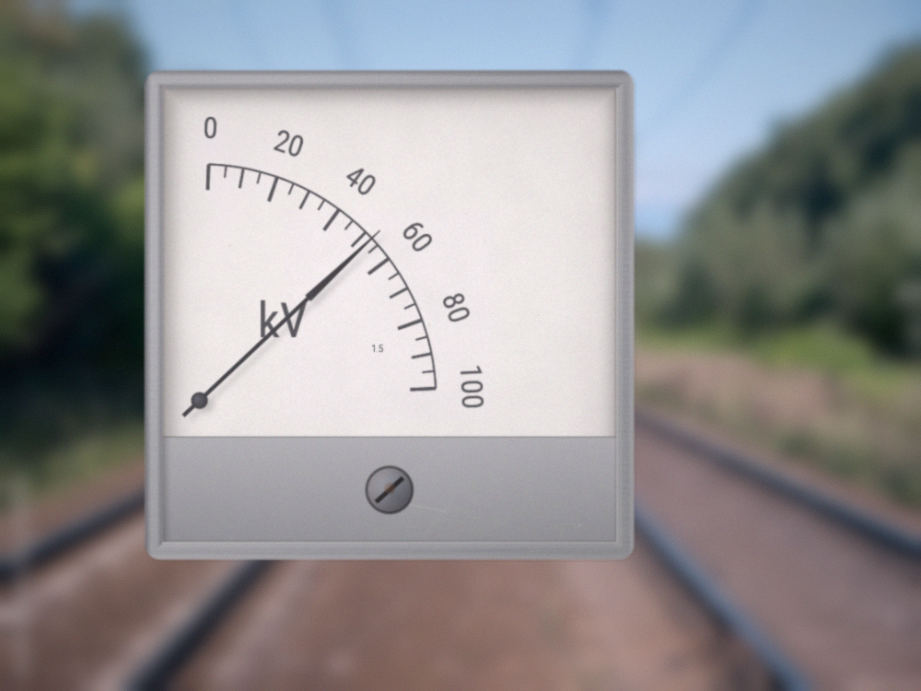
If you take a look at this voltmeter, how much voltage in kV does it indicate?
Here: 52.5 kV
